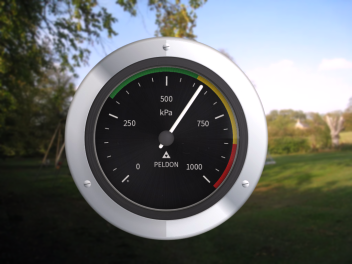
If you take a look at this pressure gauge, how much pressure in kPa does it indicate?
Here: 625 kPa
